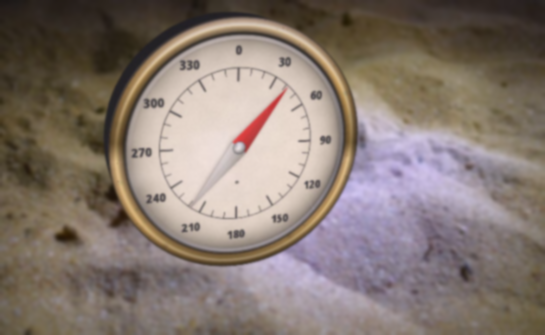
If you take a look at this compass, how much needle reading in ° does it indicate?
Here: 40 °
